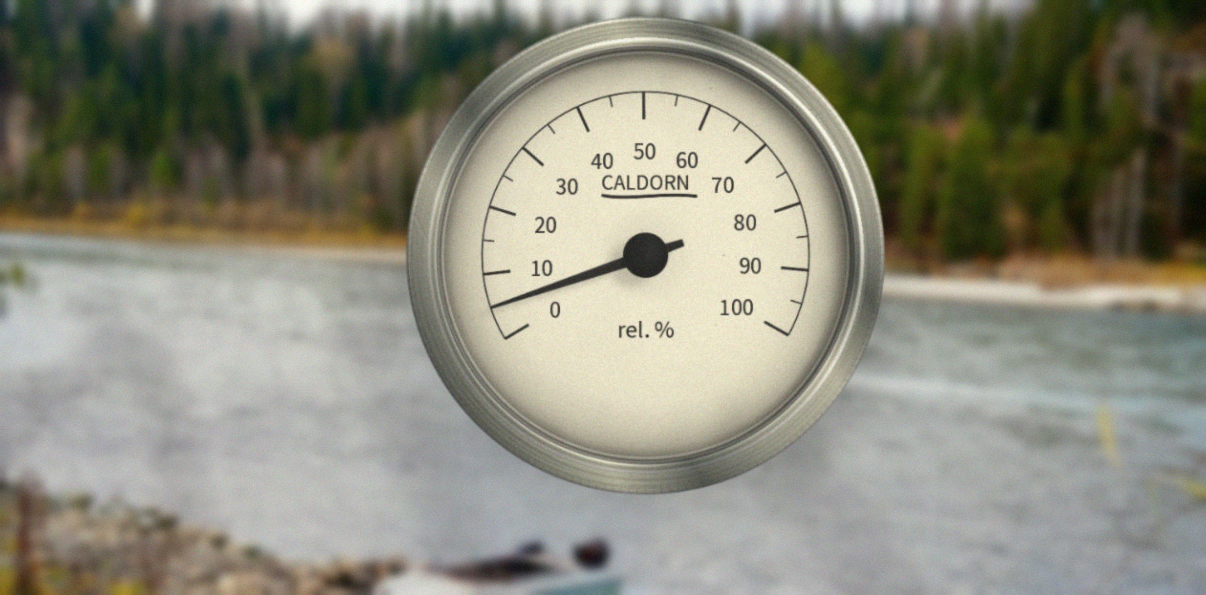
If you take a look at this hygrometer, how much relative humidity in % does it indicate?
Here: 5 %
